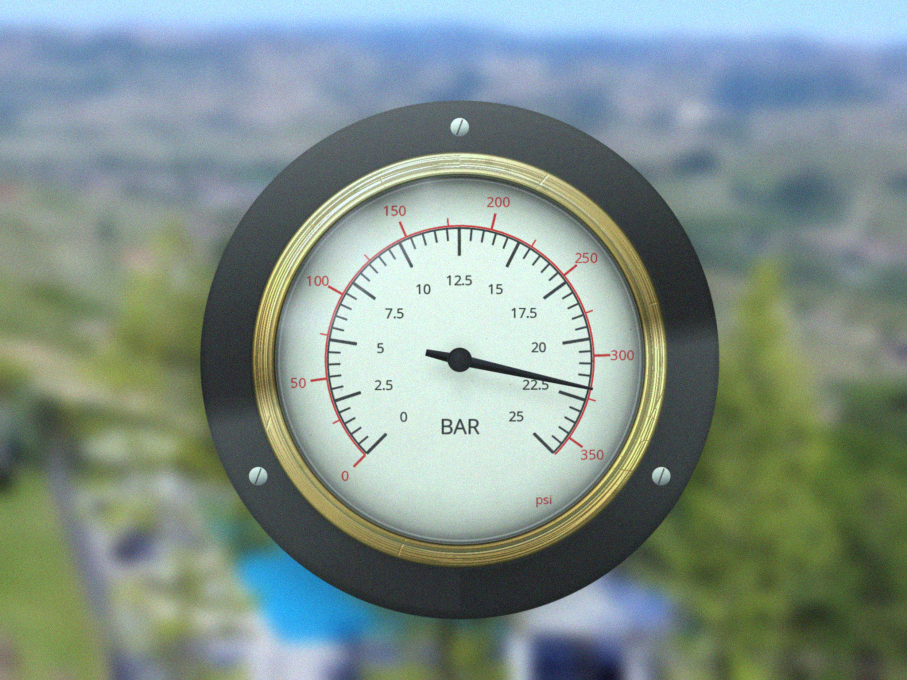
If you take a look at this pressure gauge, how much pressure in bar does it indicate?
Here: 22 bar
